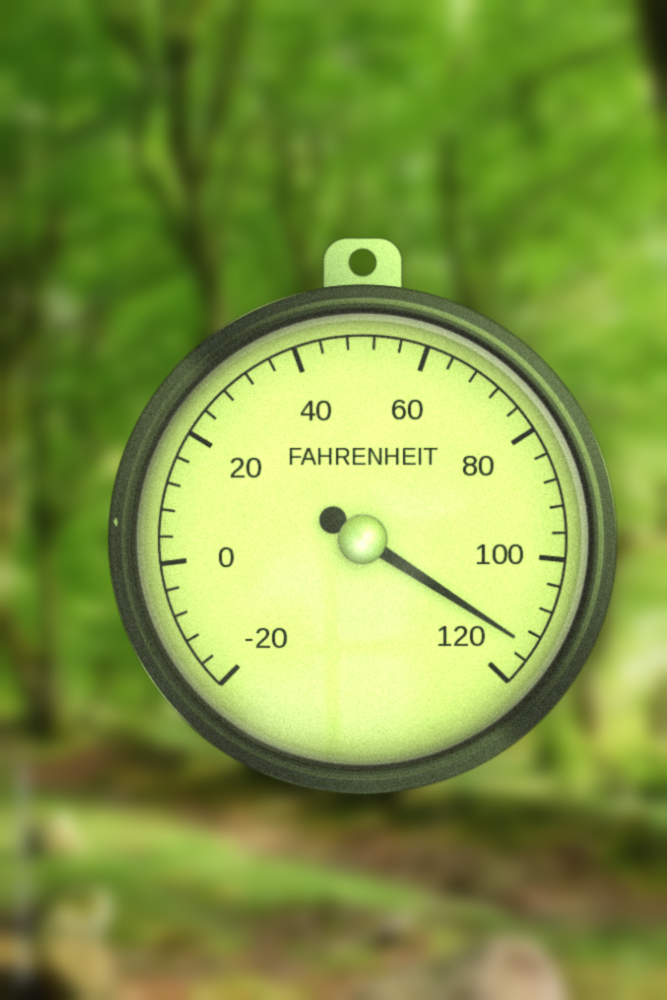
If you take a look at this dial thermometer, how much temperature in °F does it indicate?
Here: 114 °F
